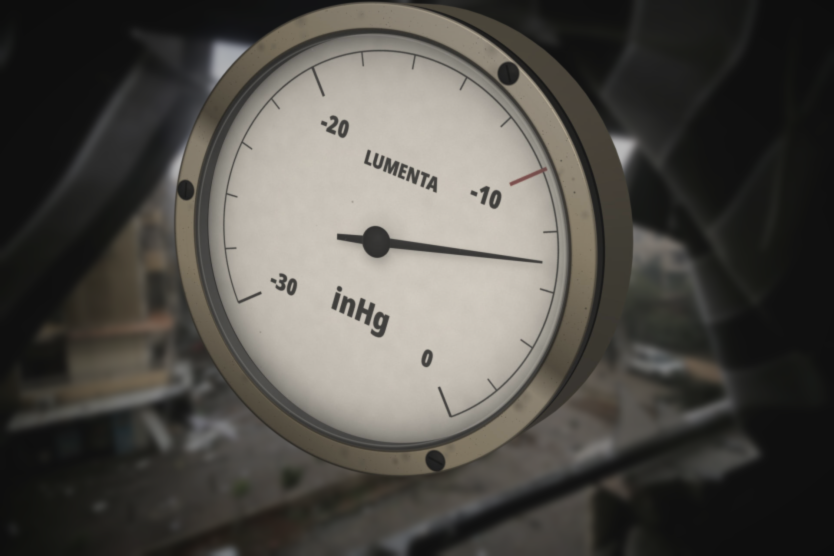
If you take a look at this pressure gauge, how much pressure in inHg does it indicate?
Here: -7 inHg
